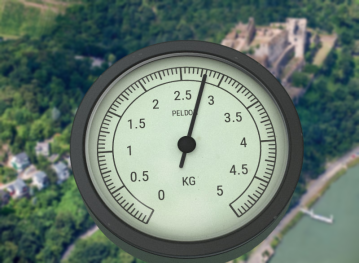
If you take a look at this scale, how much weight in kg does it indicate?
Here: 2.8 kg
